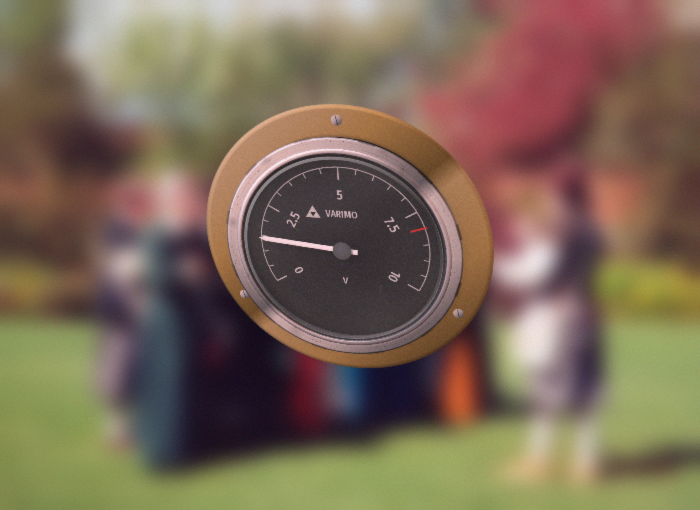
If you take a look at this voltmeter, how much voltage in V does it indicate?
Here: 1.5 V
